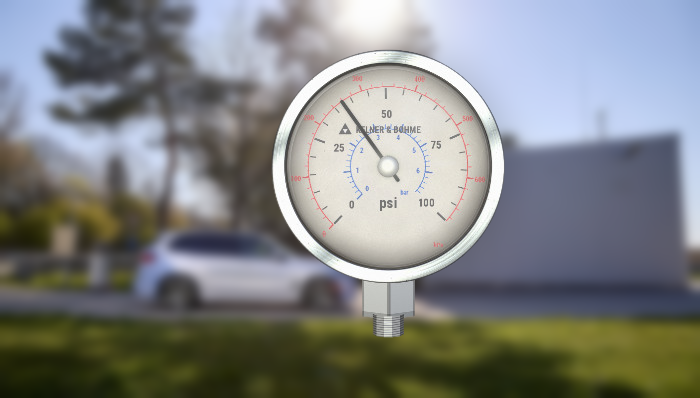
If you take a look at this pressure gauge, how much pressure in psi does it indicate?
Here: 37.5 psi
